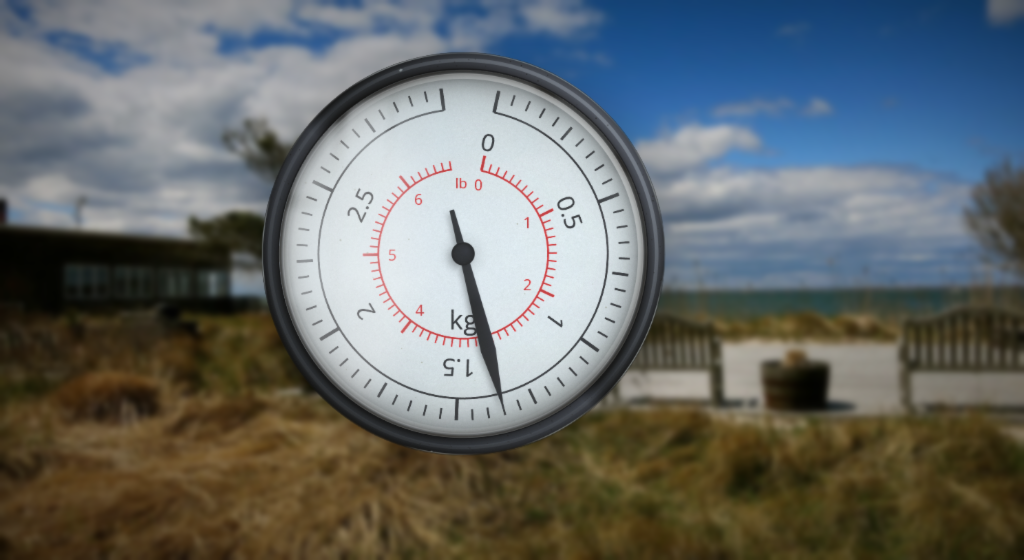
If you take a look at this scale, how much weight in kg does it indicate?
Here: 1.35 kg
